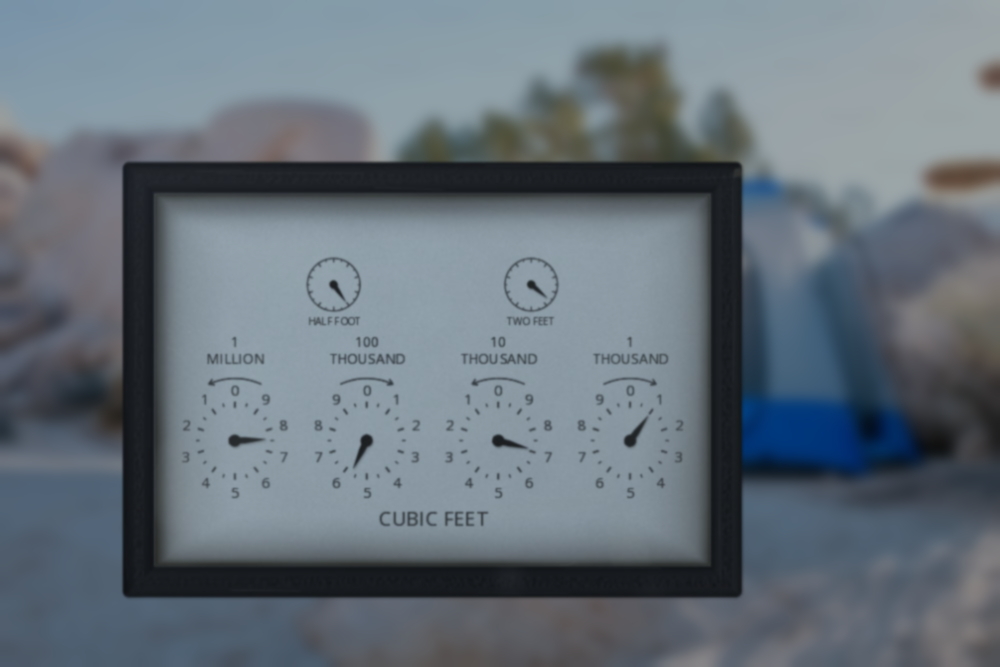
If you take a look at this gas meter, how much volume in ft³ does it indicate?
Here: 757100 ft³
